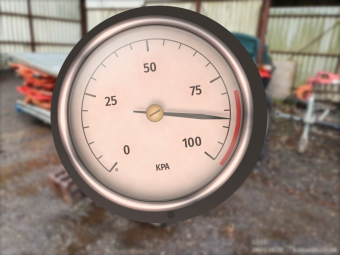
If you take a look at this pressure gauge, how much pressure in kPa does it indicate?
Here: 87.5 kPa
